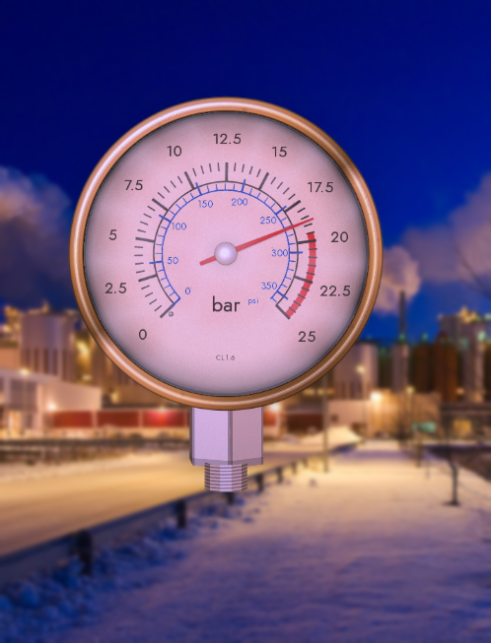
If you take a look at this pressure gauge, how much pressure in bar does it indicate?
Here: 18.75 bar
